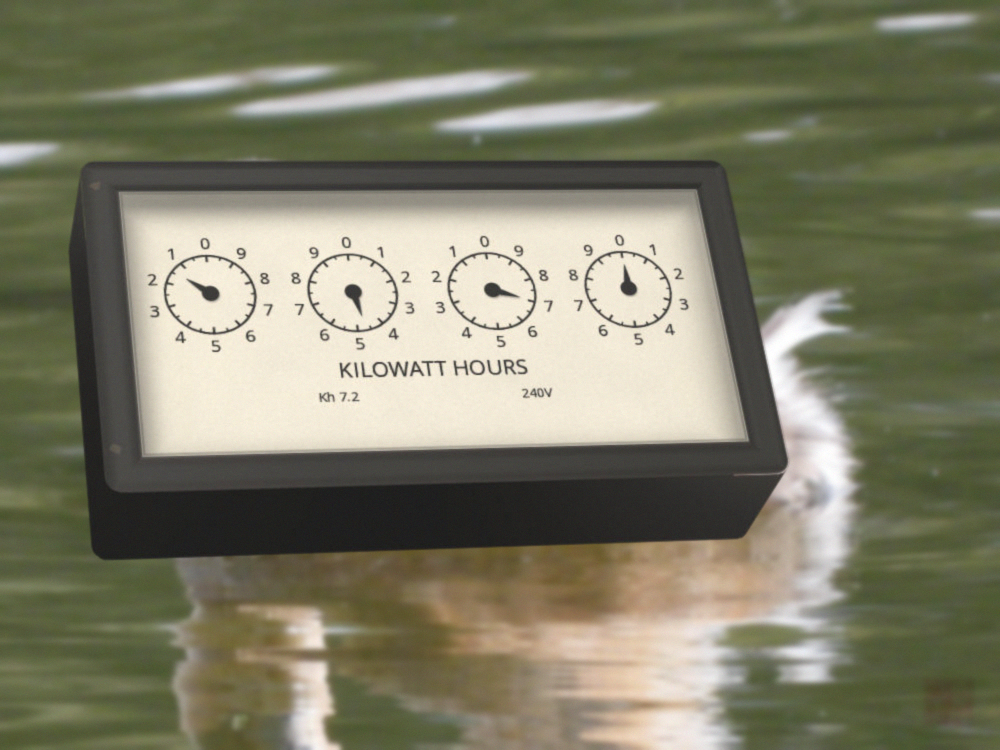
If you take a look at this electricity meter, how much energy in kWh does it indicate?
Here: 1470 kWh
